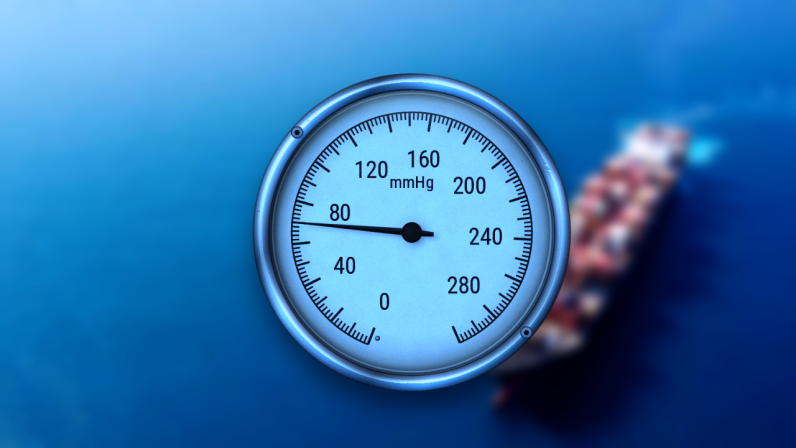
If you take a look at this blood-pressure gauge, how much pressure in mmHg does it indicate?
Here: 70 mmHg
